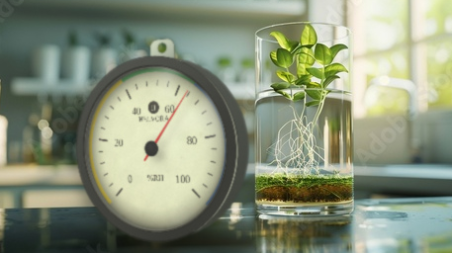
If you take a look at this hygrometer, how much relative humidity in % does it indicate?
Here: 64 %
